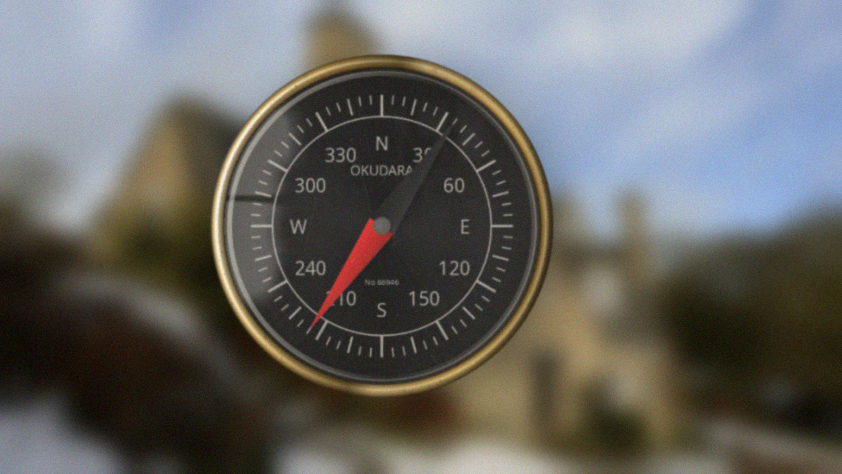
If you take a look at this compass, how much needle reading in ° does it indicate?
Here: 215 °
